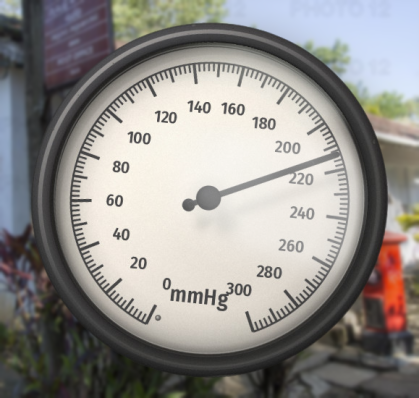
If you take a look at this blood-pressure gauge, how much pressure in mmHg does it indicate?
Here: 214 mmHg
